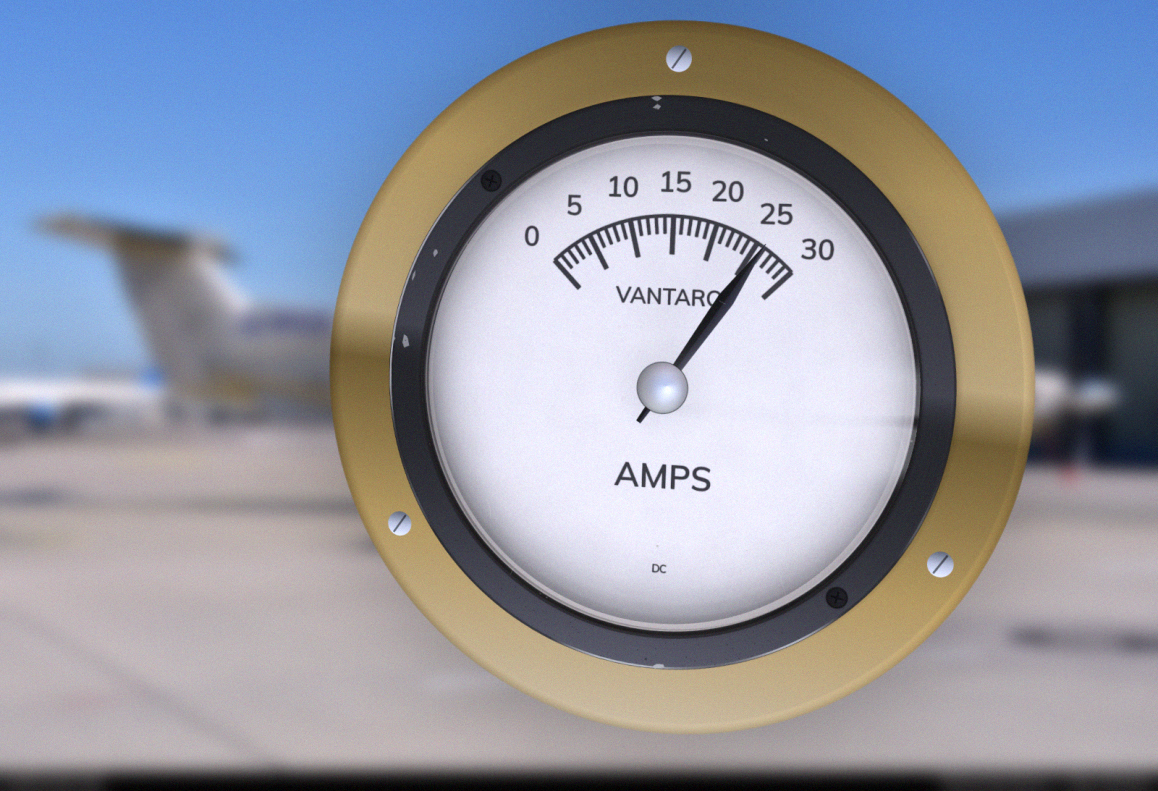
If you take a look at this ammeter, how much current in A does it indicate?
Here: 26 A
